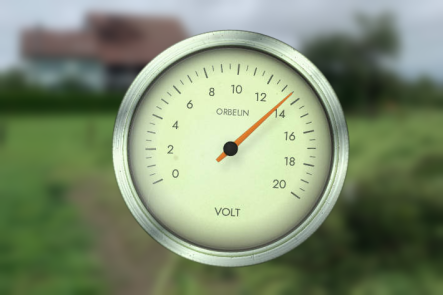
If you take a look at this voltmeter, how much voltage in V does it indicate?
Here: 13.5 V
